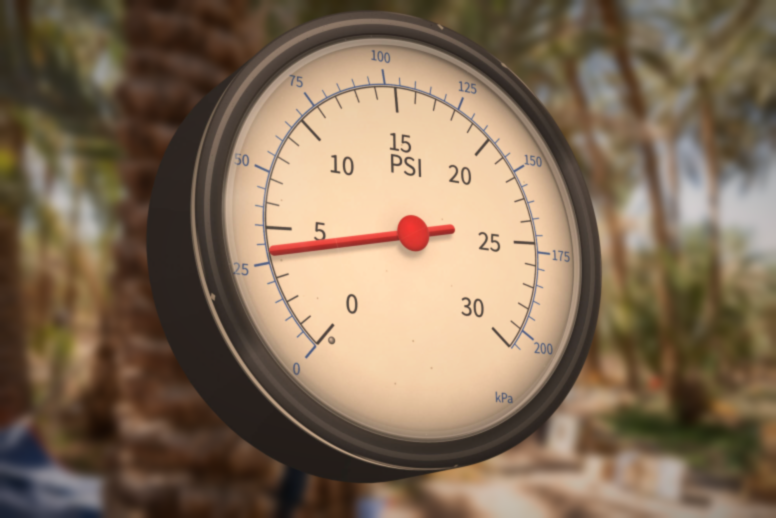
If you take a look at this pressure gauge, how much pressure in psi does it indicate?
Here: 4 psi
